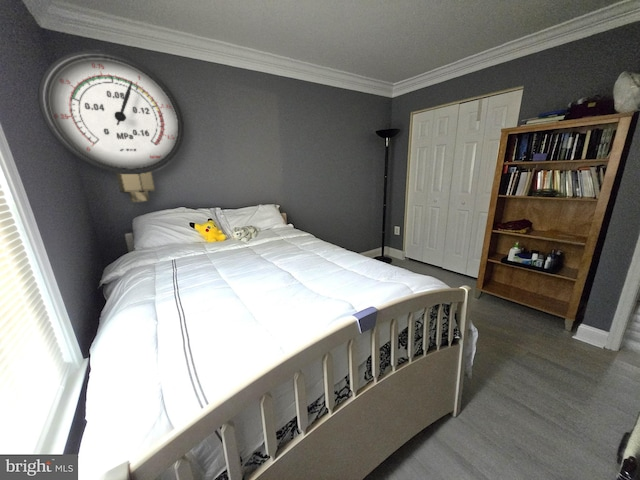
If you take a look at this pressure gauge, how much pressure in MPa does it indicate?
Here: 0.095 MPa
